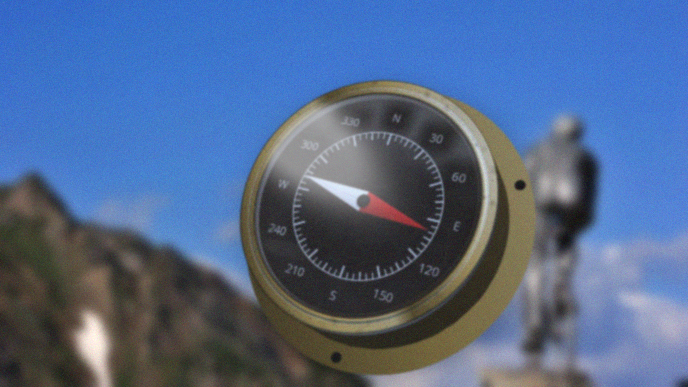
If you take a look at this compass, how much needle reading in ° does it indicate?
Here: 100 °
